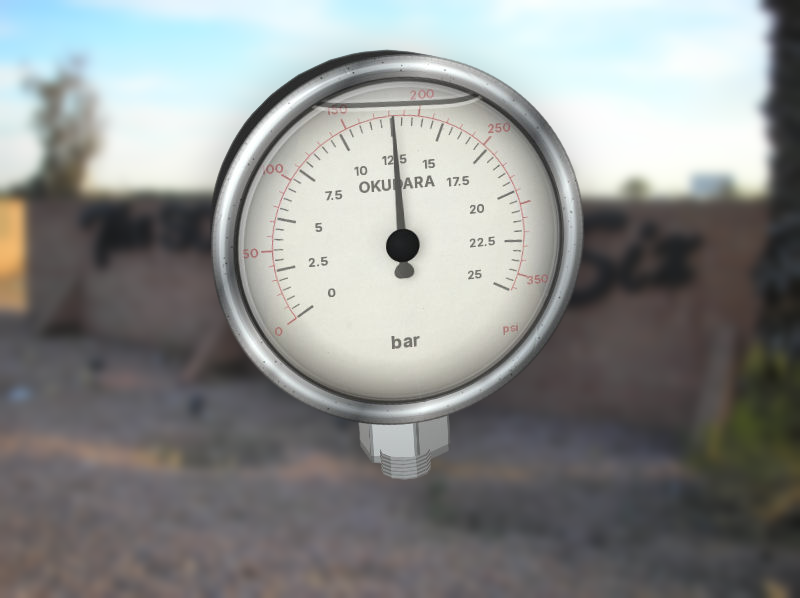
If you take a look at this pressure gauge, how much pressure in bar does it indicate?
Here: 12.5 bar
